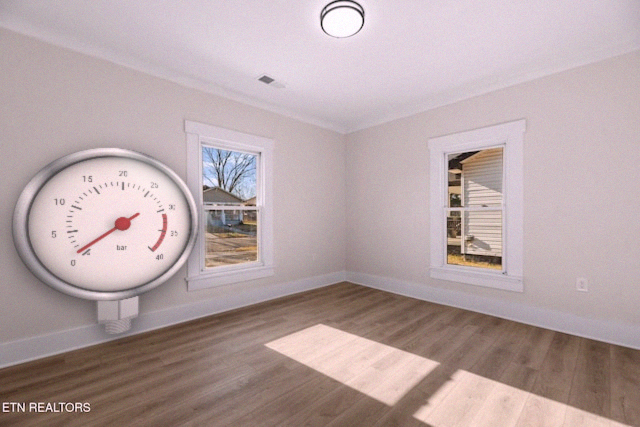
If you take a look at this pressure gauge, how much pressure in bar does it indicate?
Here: 1 bar
